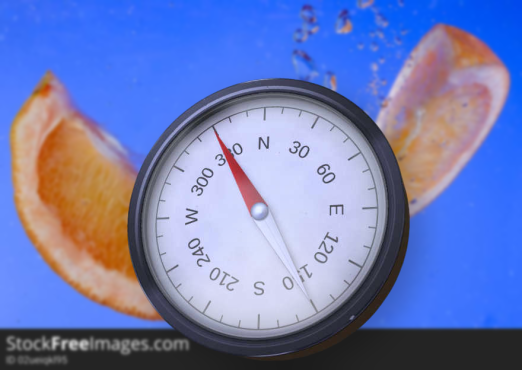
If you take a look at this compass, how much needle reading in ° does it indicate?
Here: 330 °
